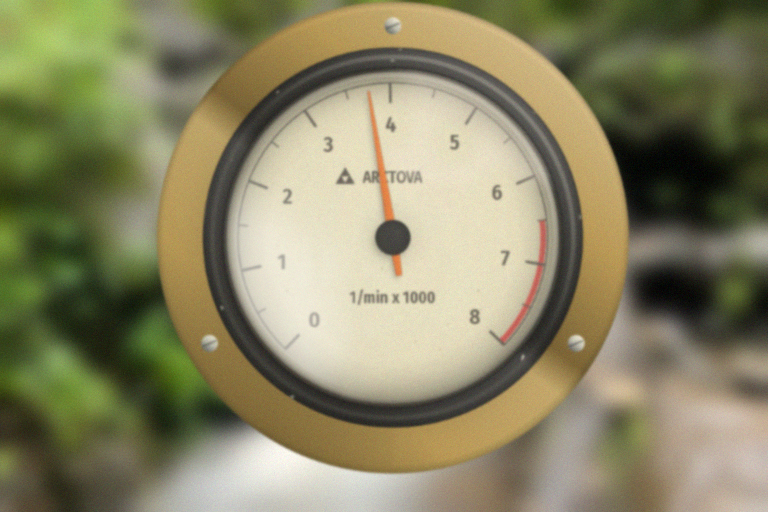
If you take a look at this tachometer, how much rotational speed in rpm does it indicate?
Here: 3750 rpm
